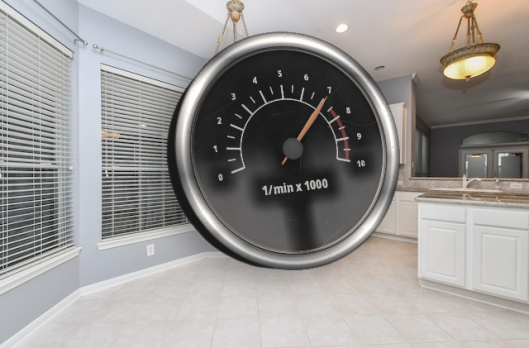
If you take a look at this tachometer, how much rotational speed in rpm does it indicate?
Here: 7000 rpm
